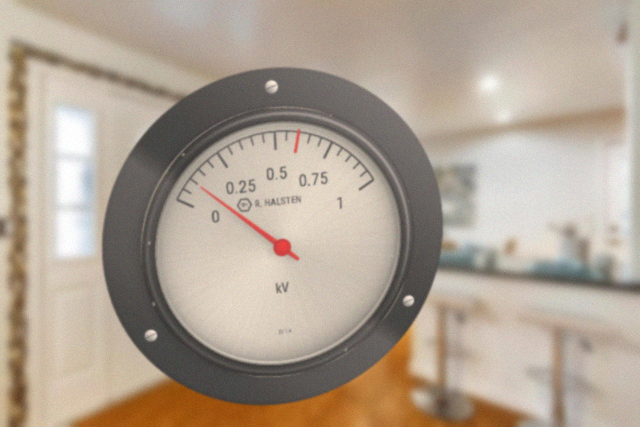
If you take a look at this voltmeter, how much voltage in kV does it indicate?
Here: 0.1 kV
